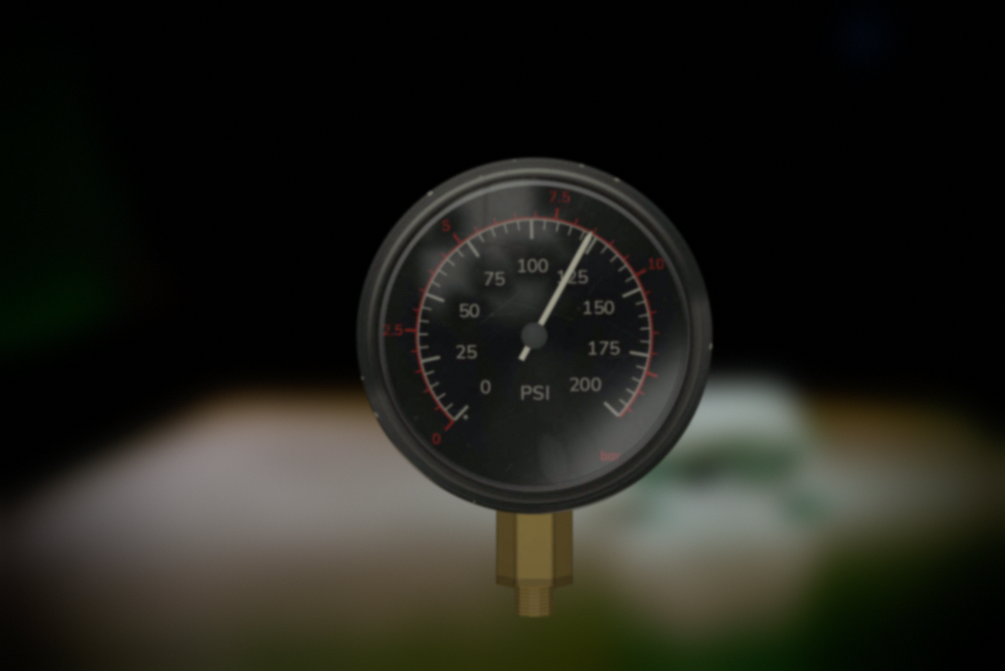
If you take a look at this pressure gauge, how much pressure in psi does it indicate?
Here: 122.5 psi
